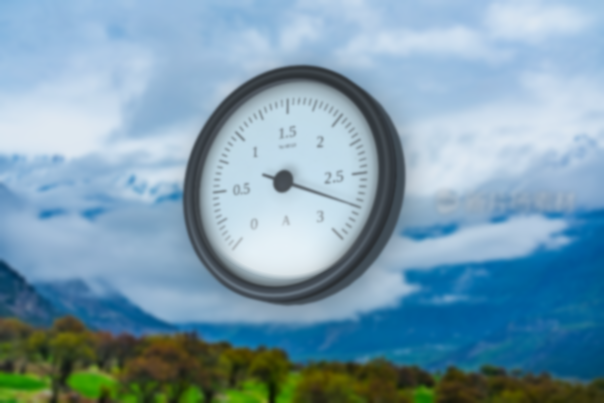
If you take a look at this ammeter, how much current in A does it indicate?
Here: 2.75 A
